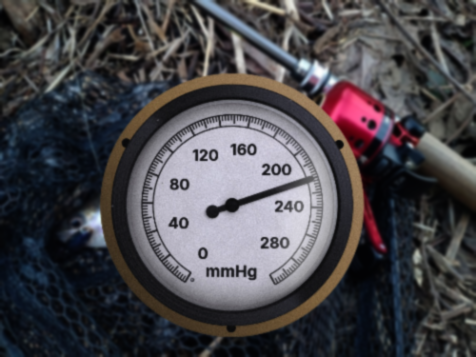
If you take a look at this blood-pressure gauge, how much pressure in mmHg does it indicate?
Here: 220 mmHg
